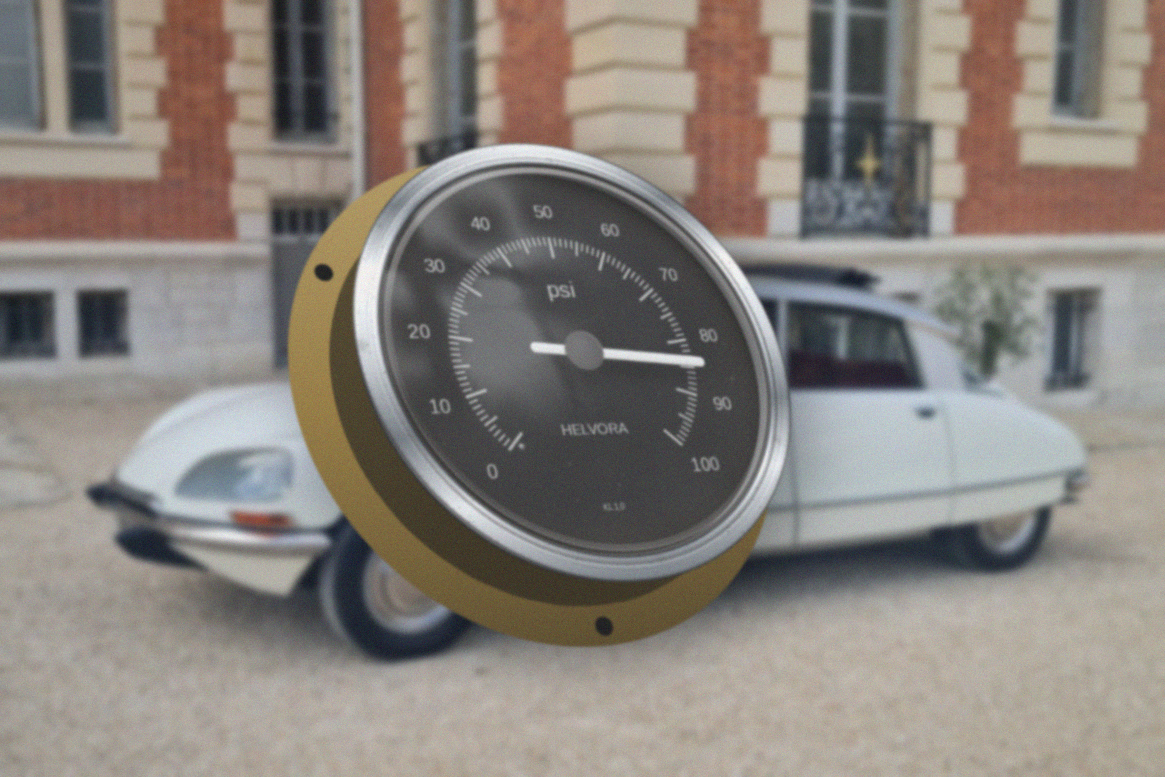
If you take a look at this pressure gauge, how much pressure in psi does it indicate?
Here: 85 psi
